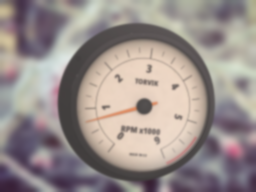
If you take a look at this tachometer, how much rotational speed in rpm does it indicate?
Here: 750 rpm
